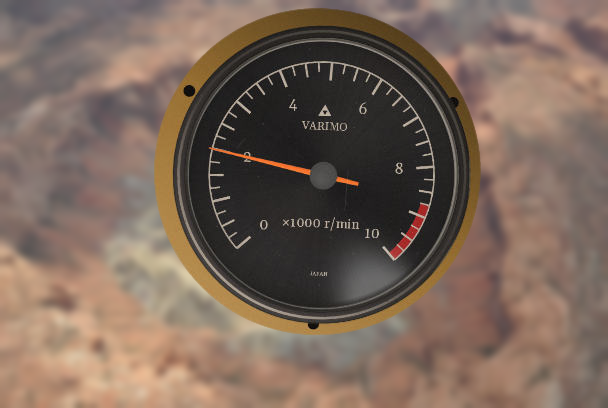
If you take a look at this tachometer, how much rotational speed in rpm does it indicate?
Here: 2000 rpm
